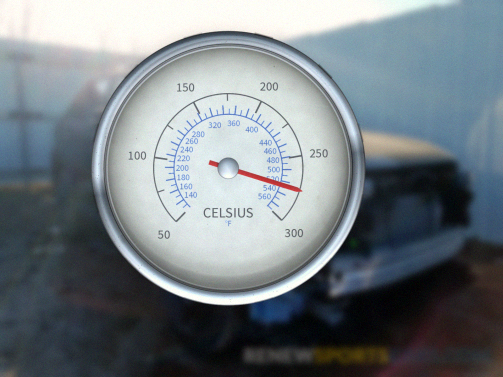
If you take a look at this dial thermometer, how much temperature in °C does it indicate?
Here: 275 °C
